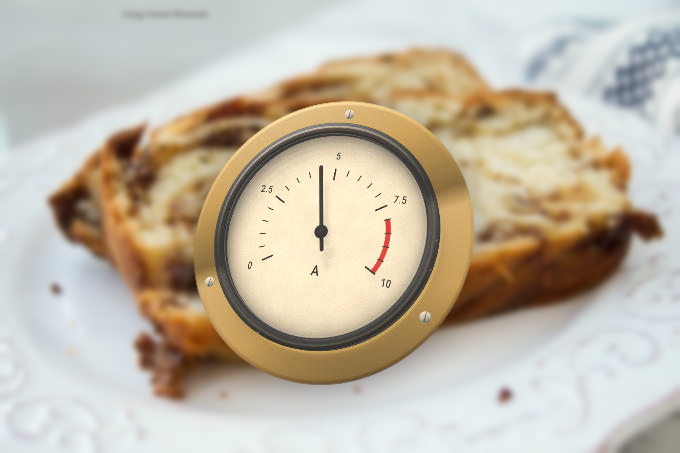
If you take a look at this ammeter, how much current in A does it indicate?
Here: 4.5 A
